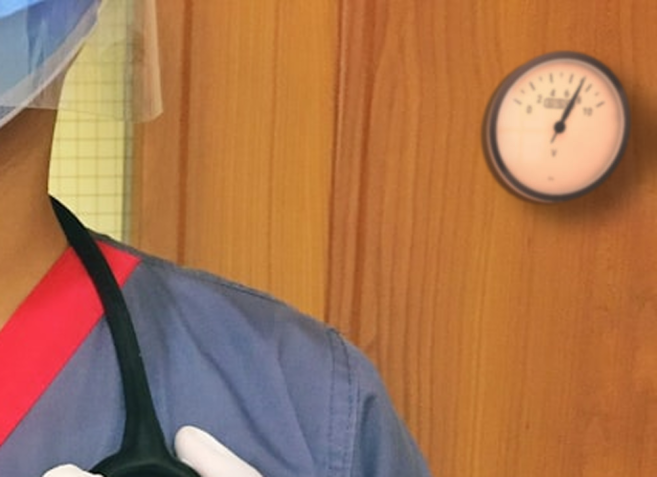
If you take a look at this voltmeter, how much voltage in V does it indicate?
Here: 7 V
